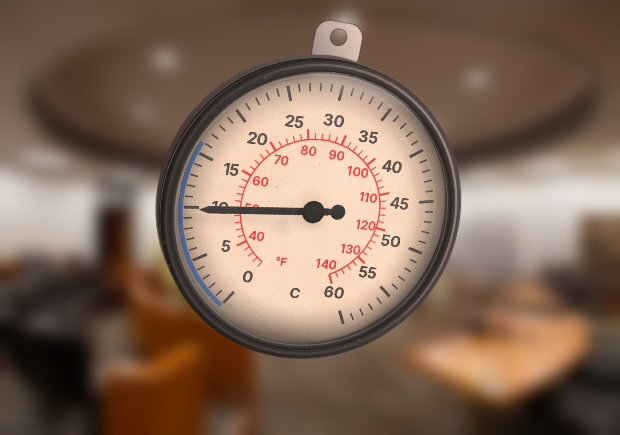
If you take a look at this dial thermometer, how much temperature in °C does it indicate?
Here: 10 °C
